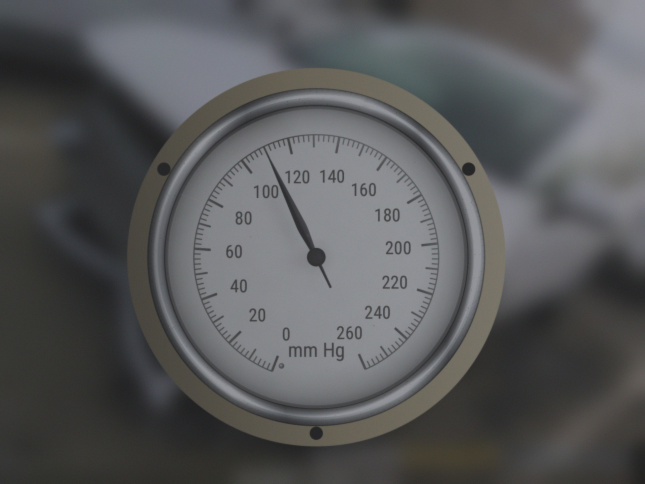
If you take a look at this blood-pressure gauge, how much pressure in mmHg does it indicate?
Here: 110 mmHg
